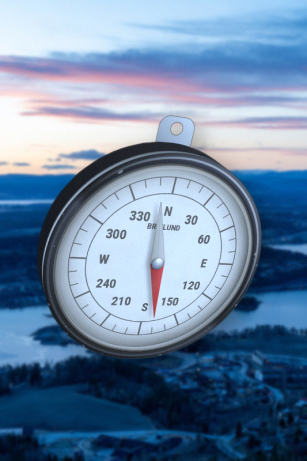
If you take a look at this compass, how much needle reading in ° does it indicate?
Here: 170 °
